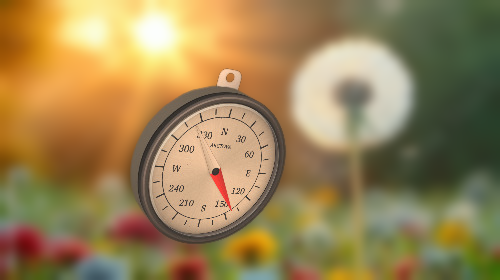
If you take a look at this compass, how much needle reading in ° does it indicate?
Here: 142.5 °
